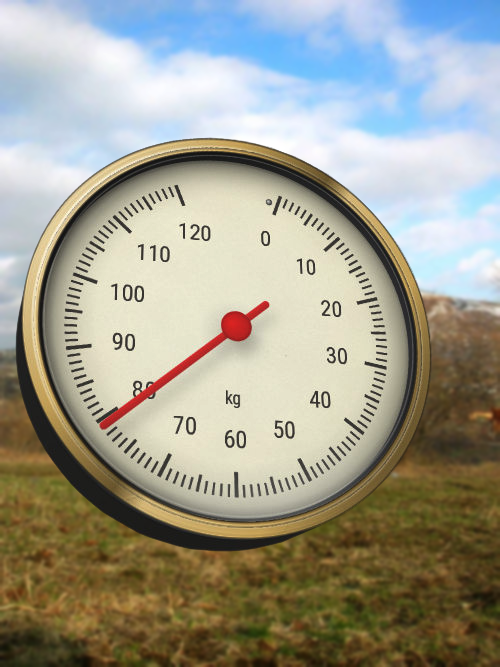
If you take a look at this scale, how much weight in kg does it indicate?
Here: 79 kg
